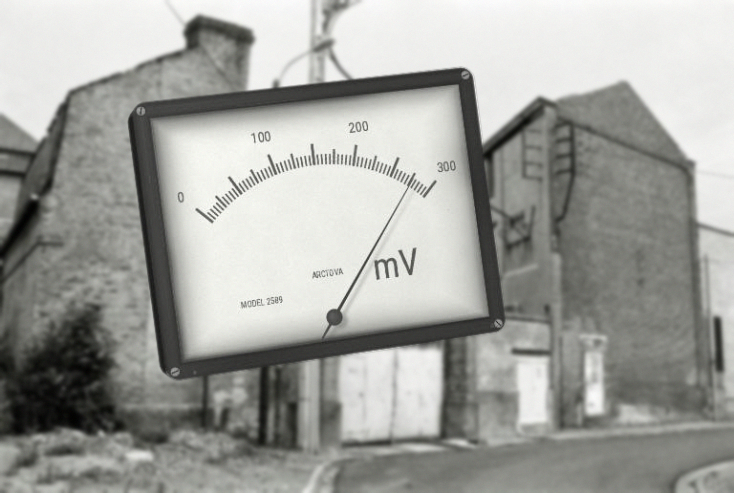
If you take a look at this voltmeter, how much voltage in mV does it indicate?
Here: 275 mV
